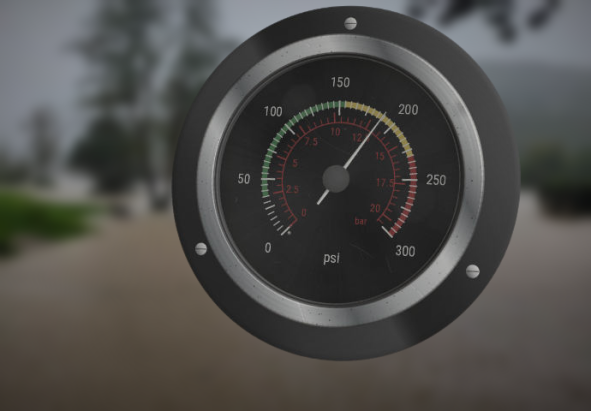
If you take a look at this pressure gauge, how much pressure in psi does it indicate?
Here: 190 psi
